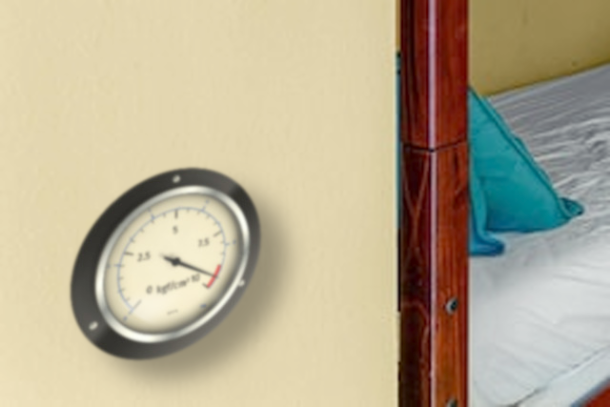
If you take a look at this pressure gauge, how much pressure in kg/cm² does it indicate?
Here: 9.5 kg/cm²
